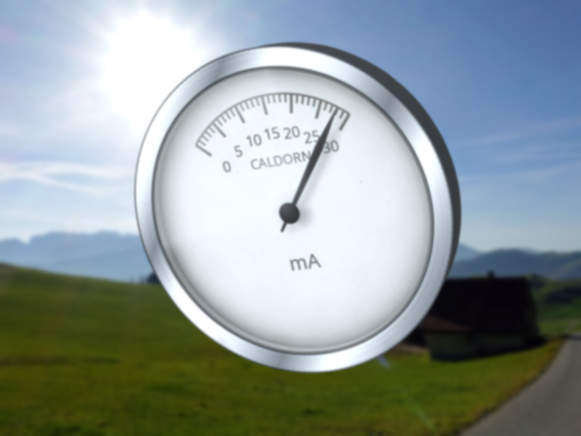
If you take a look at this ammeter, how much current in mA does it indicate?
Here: 28 mA
